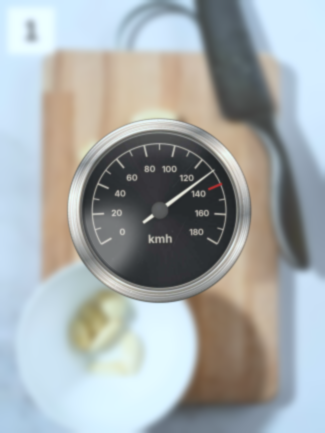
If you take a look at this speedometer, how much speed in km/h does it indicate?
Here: 130 km/h
